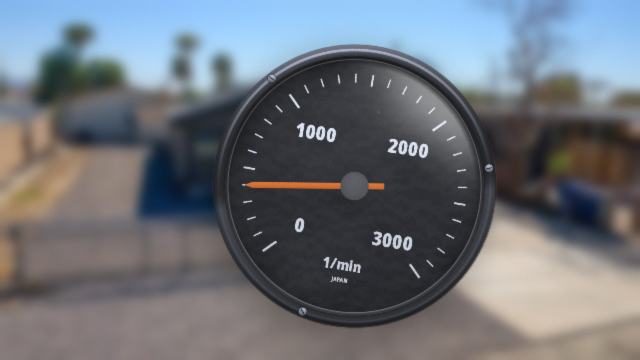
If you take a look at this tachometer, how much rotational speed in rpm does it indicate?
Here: 400 rpm
